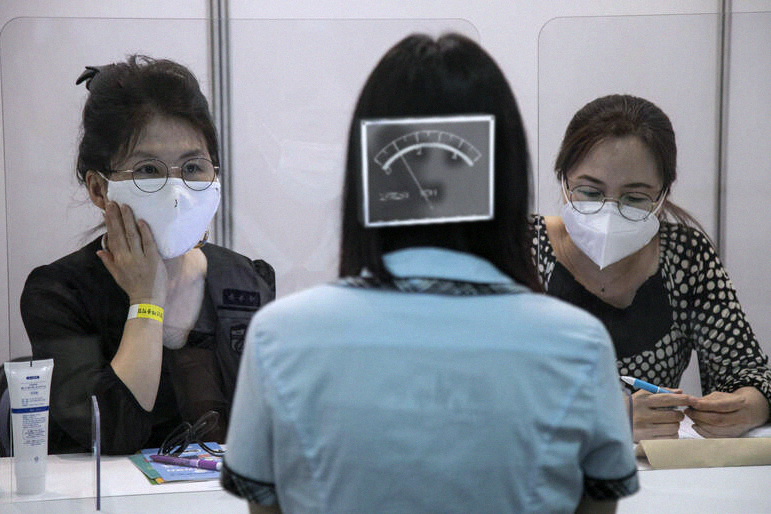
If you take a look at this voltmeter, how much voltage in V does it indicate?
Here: 1 V
